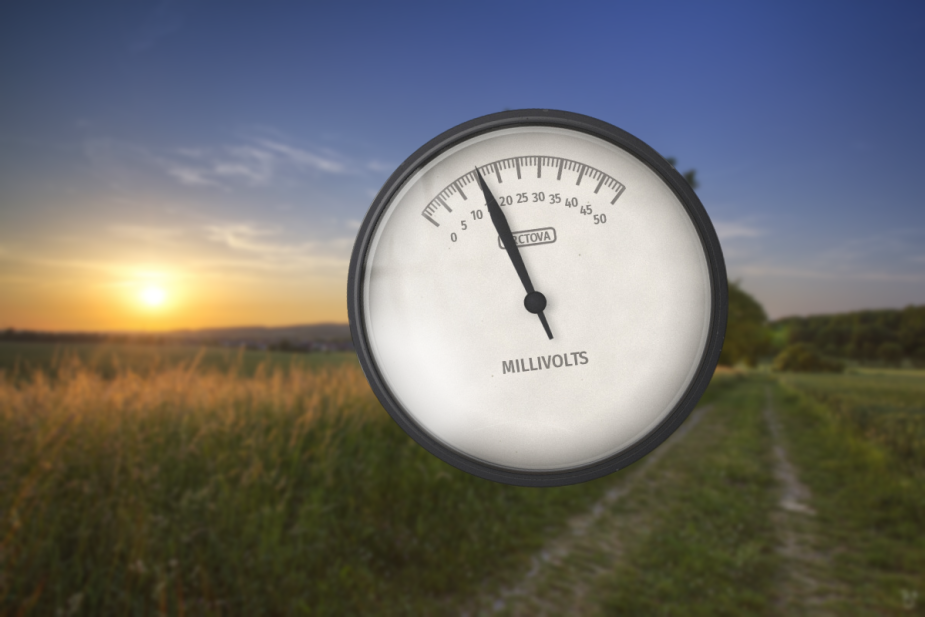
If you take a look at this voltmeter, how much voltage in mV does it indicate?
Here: 16 mV
